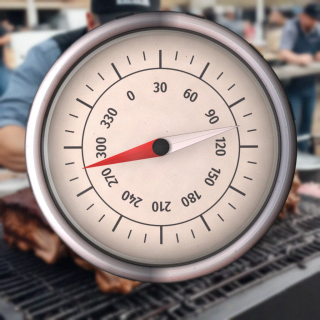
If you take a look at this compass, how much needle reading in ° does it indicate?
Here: 285 °
